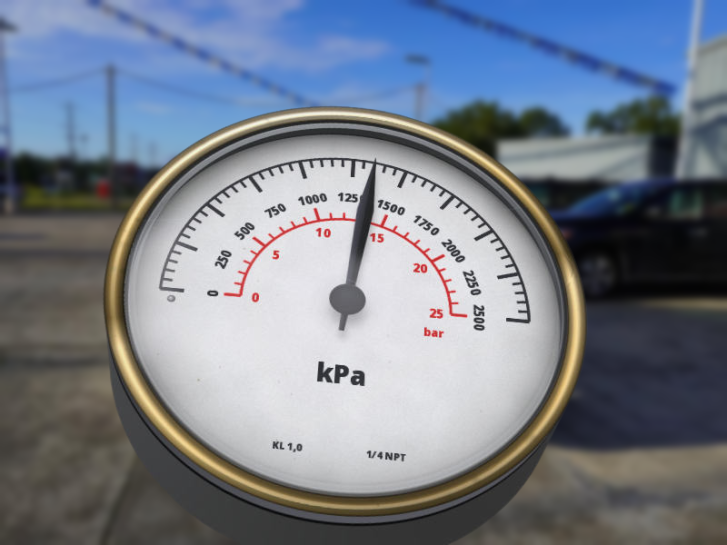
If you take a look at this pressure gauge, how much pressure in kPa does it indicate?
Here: 1350 kPa
